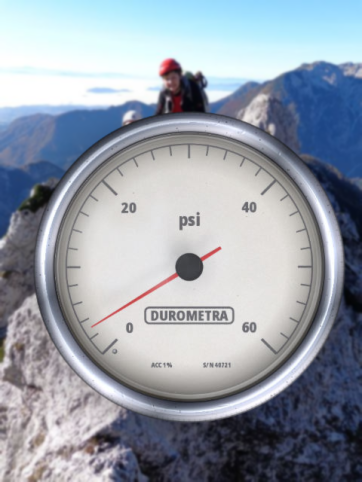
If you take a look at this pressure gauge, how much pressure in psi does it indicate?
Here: 3 psi
